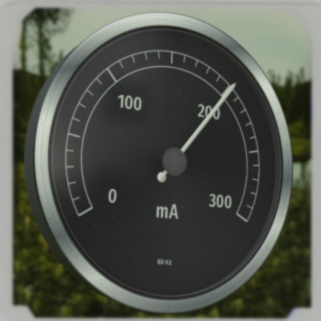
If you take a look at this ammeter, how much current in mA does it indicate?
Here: 200 mA
